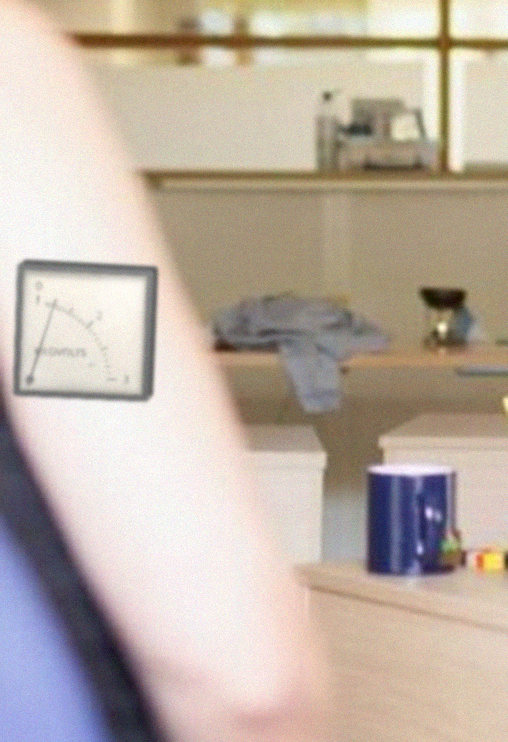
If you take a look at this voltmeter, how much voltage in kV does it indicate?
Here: 1 kV
